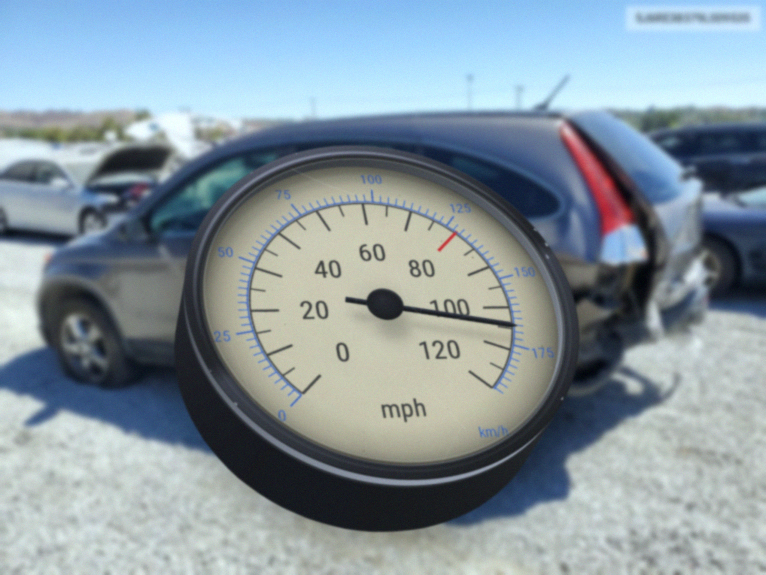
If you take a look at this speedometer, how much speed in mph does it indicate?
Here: 105 mph
